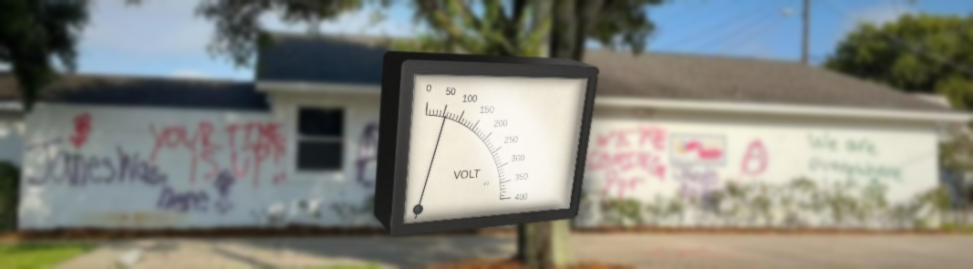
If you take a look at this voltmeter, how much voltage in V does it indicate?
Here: 50 V
